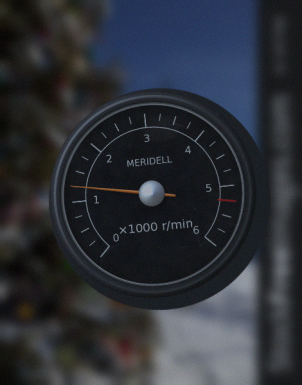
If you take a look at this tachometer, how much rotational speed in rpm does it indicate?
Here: 1250 rpm
